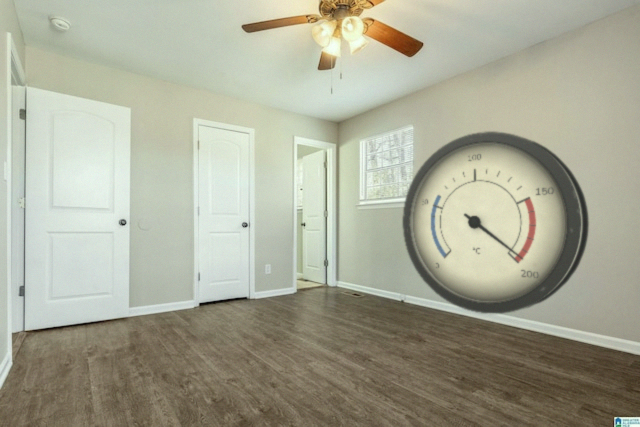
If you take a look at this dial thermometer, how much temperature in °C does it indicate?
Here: 195 °C
